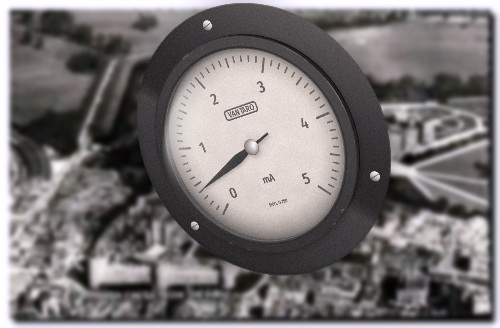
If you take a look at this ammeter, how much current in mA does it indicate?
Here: 0.4 mA
